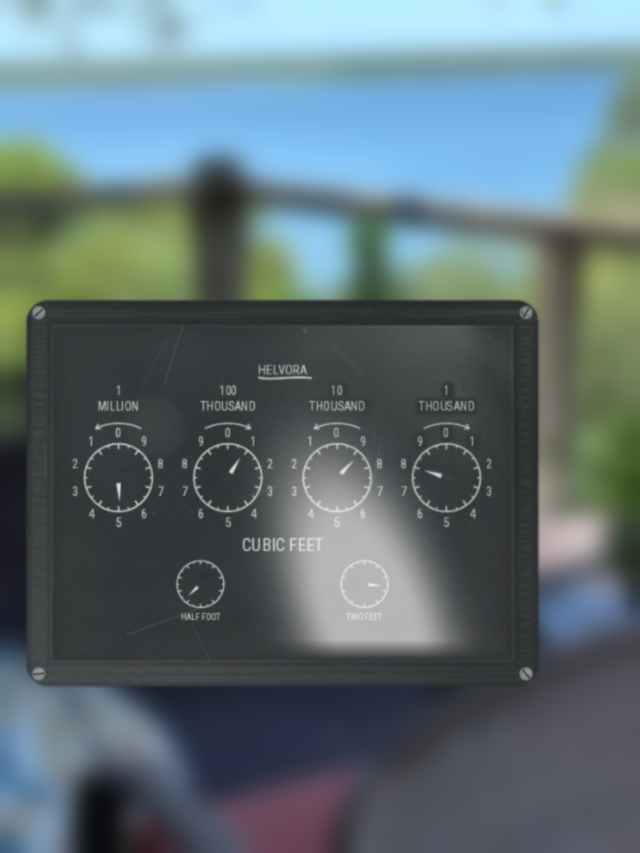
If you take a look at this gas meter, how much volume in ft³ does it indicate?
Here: 508800 ft³
